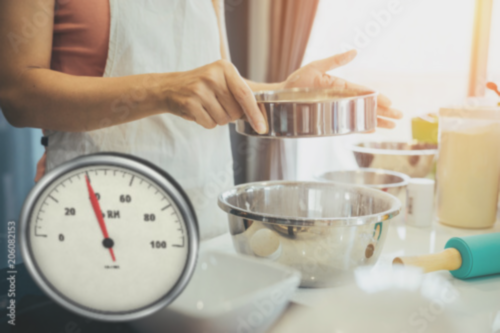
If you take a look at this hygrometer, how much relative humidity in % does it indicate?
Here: 40 %
